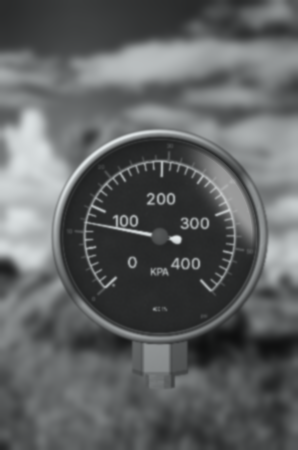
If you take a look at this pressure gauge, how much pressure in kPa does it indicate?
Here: 80 kPa
